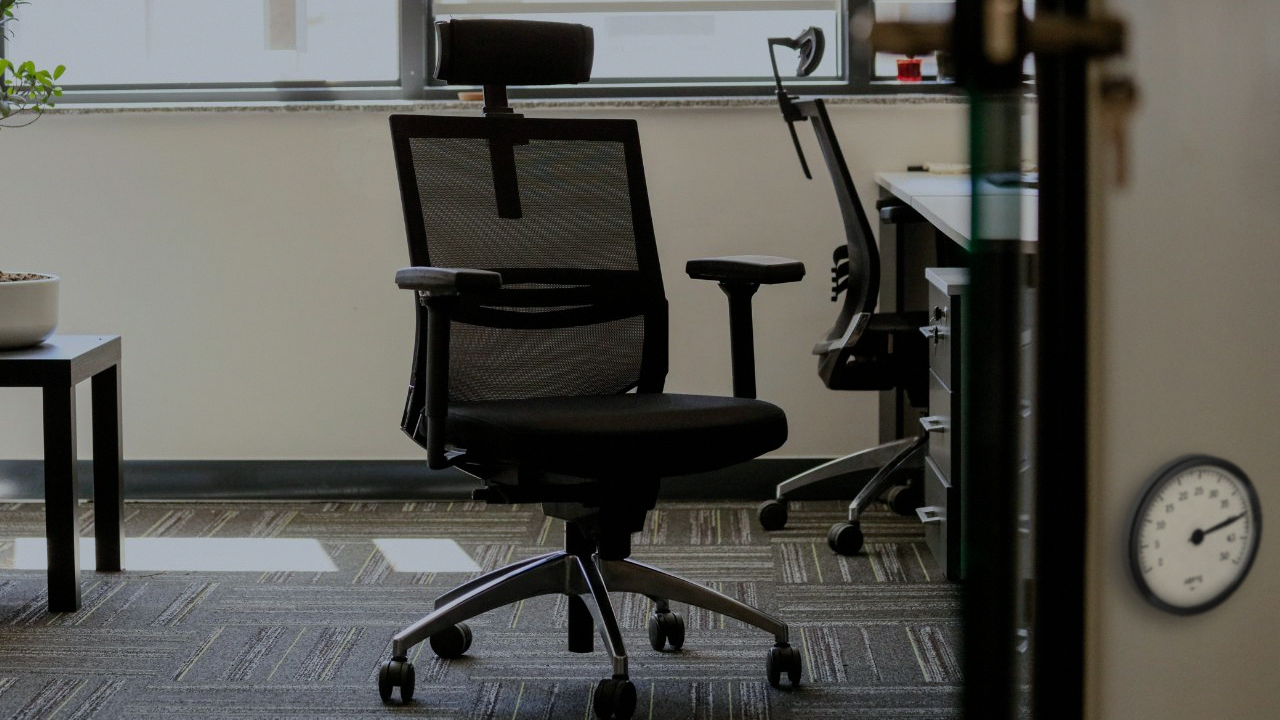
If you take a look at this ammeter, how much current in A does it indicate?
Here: 40 A
